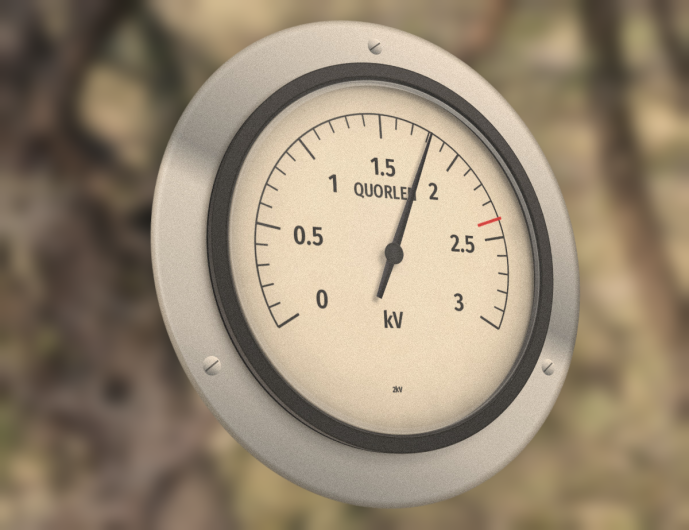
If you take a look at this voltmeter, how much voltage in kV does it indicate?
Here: 1.8 kV
